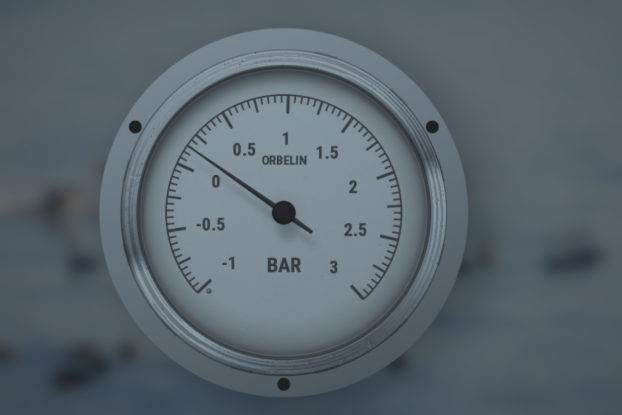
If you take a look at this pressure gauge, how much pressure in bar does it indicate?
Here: 0.15 bar
